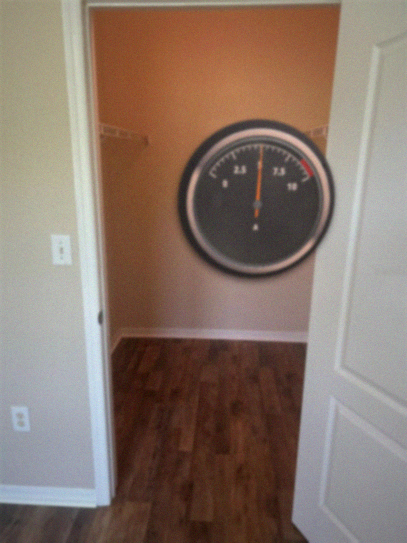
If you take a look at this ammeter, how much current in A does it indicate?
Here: 5 A
